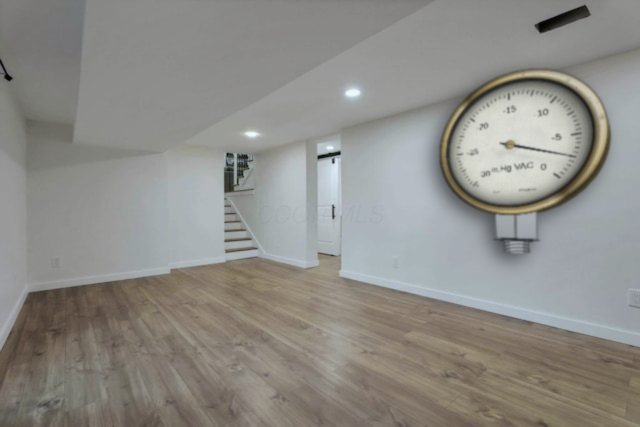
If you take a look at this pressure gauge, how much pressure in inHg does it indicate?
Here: -2.5 inHg
